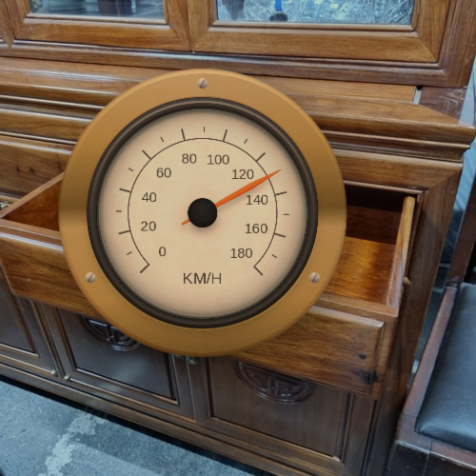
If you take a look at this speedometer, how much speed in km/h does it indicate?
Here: 130 km/h
